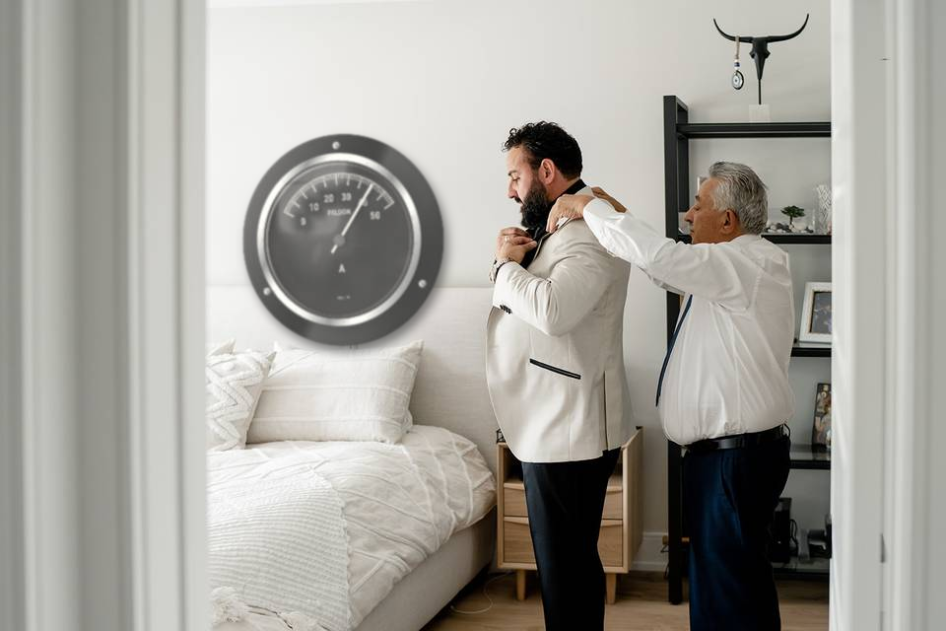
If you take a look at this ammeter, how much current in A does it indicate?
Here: 40 A
